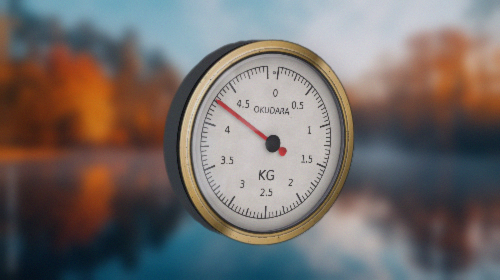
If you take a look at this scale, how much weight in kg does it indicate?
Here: 4.25 kg
